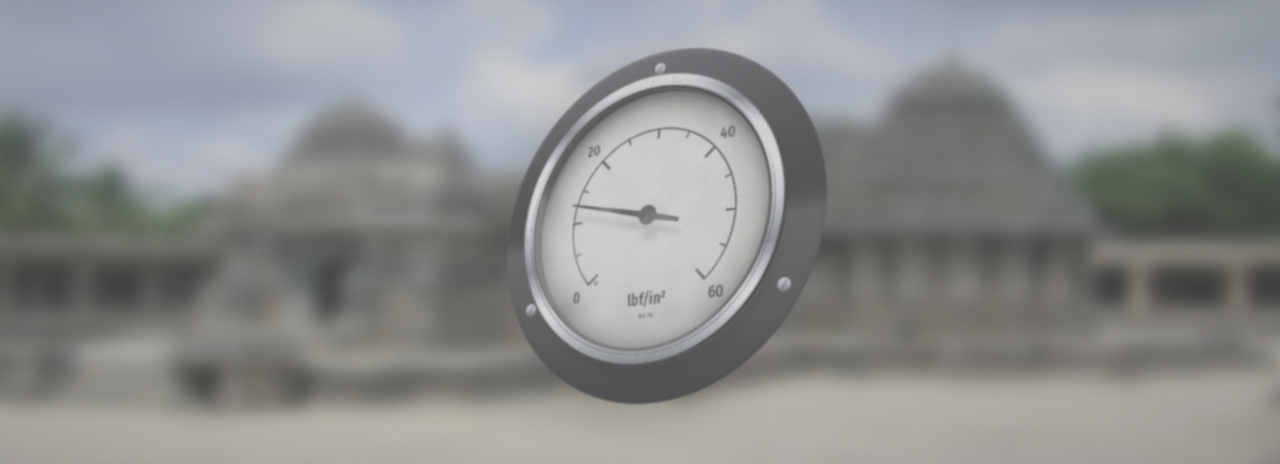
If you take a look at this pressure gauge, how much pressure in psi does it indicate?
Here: 12.5 psi
